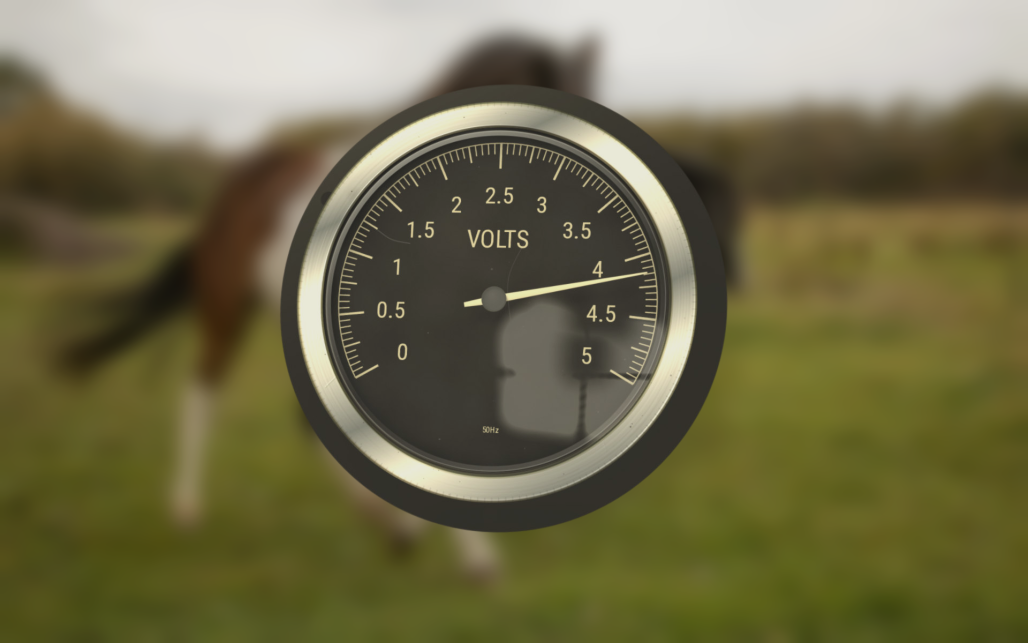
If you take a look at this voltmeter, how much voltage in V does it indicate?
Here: 4.15 V
